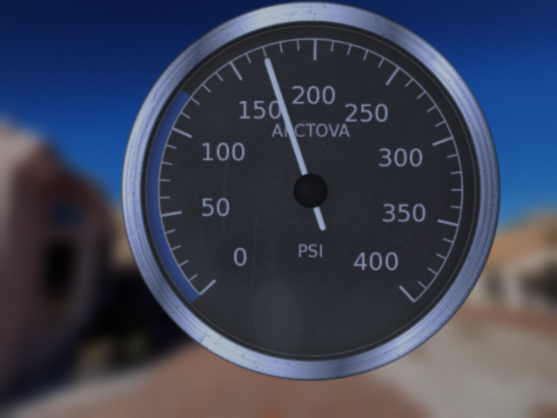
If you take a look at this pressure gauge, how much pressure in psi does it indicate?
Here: 170 psi
